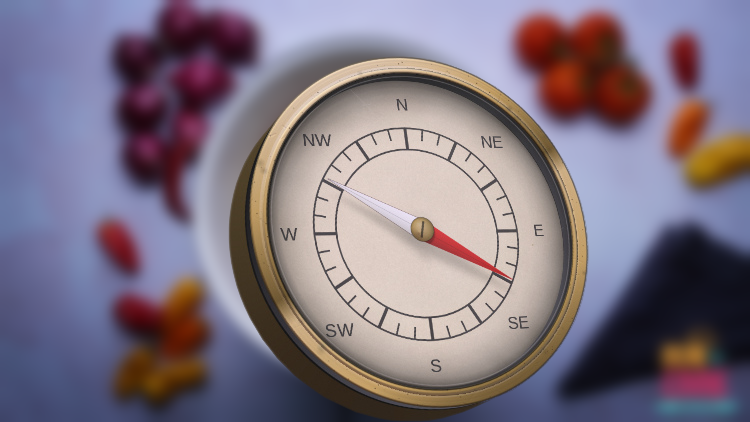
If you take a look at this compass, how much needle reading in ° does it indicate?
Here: 120 °
